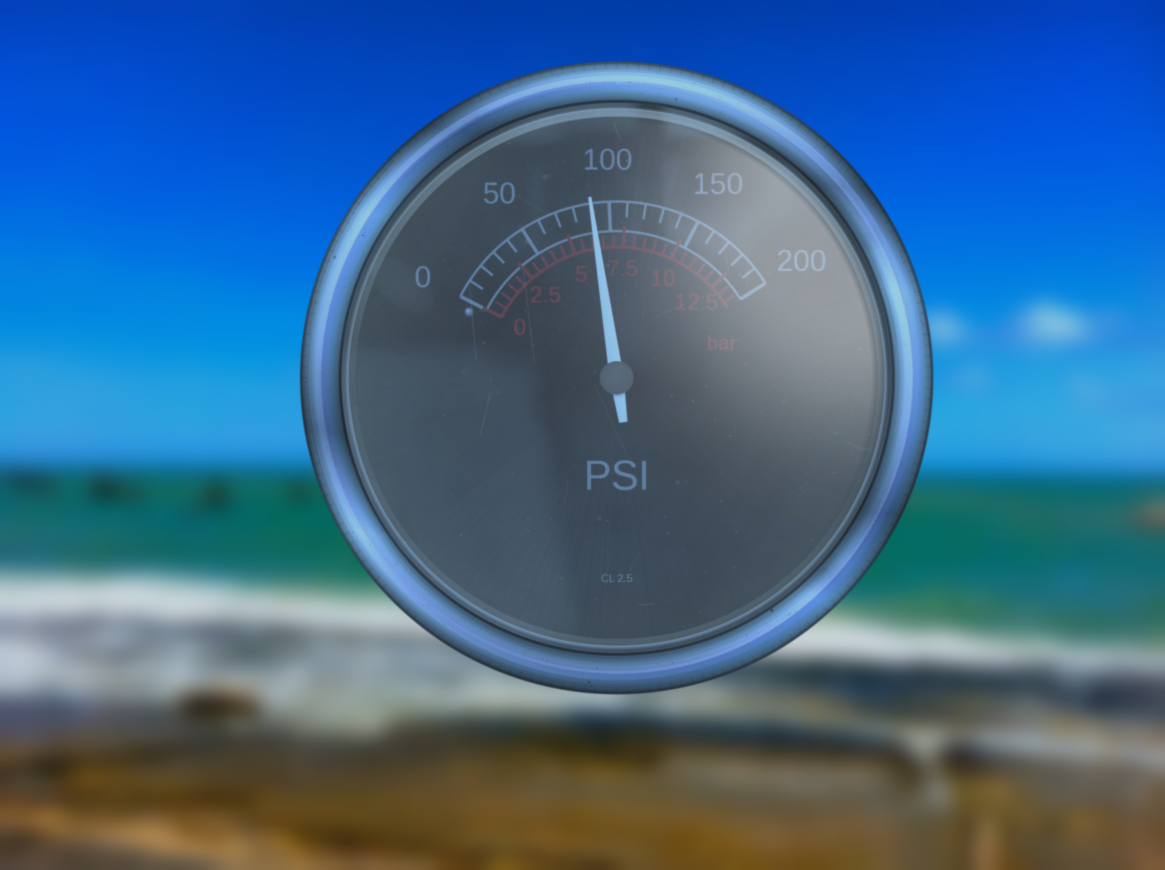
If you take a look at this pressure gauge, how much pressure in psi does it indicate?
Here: 90 psi
